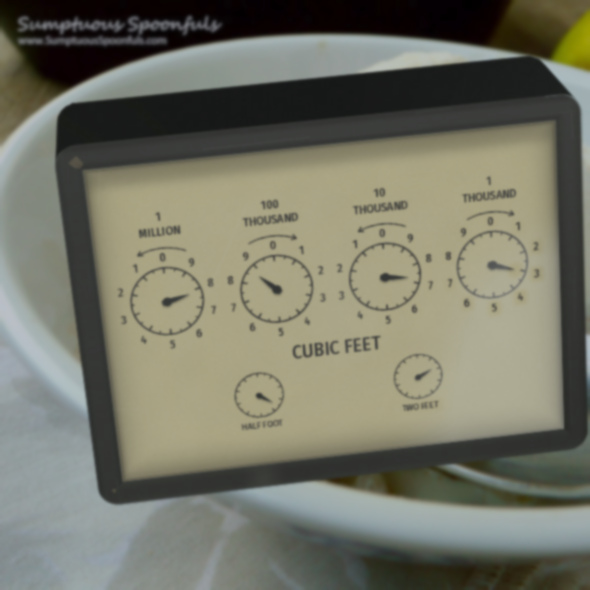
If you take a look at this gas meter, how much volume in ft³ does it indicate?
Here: 787300 ft³
